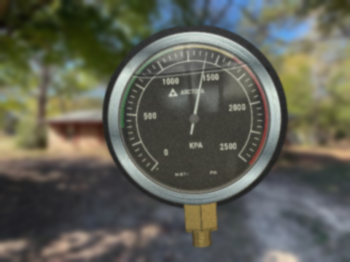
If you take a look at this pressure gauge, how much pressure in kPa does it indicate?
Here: 1400 kPa
